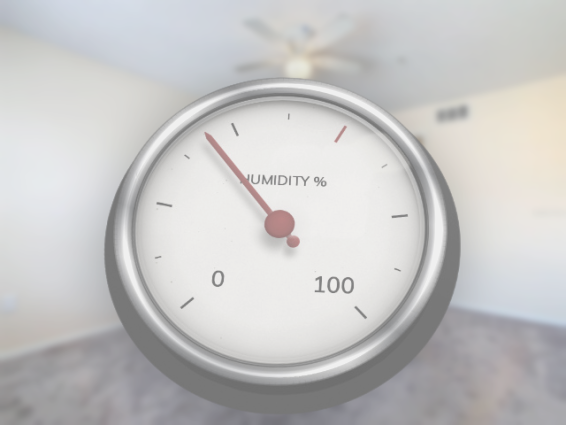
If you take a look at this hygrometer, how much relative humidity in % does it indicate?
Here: 35 %
